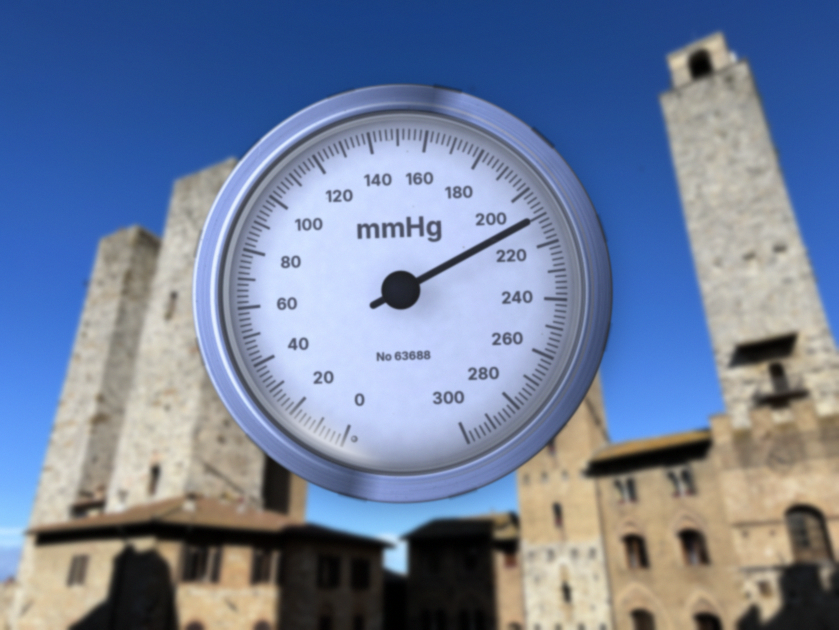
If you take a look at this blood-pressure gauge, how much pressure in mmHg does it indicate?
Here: 210 mmHg
